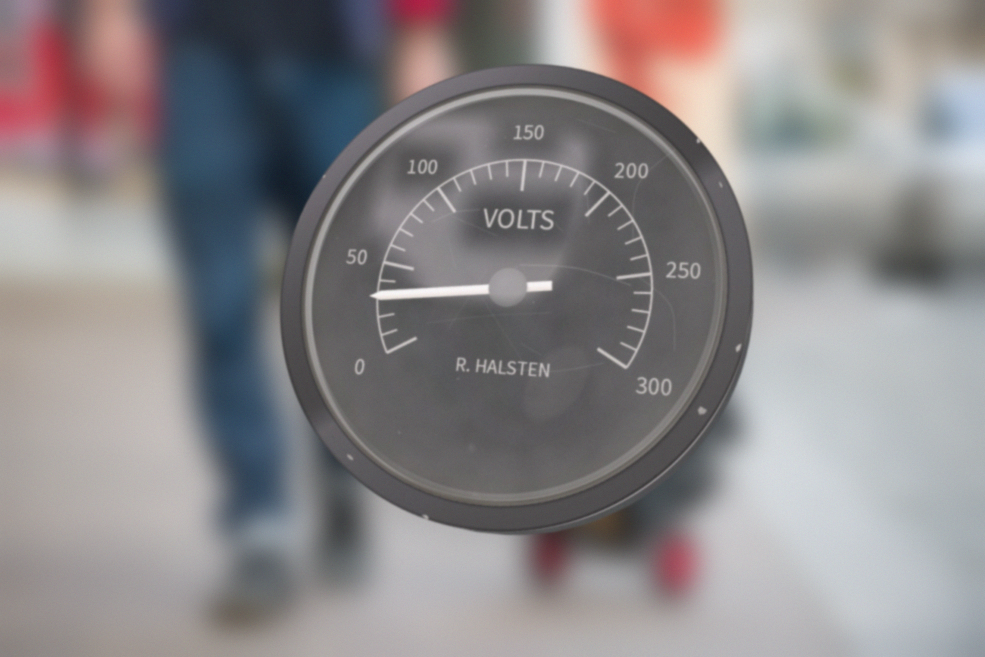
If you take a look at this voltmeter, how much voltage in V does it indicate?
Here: 30 V
